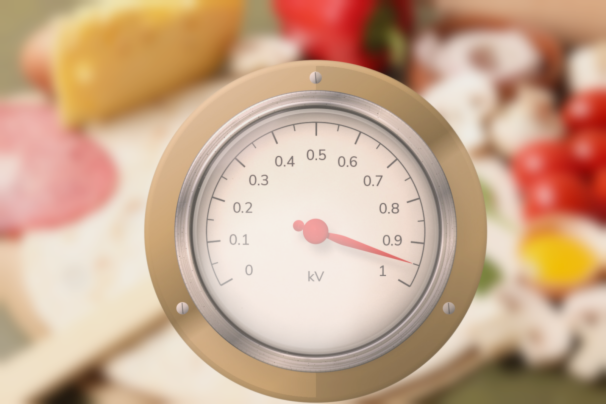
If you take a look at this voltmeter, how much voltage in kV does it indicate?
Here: 0.95 kV
